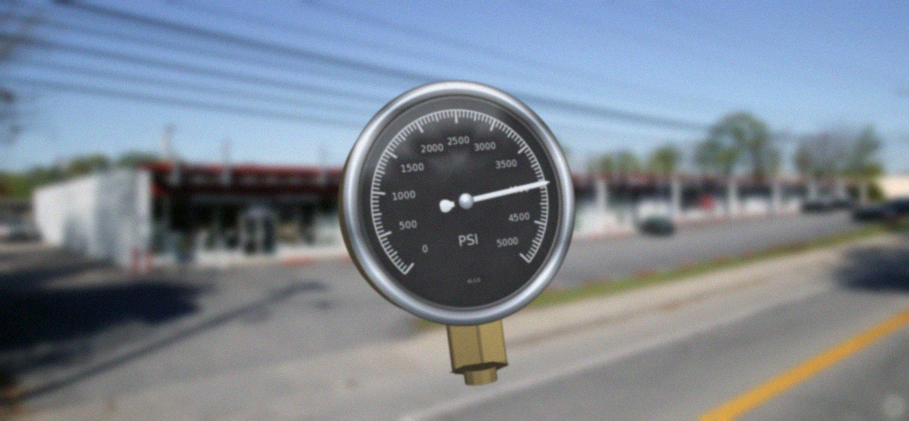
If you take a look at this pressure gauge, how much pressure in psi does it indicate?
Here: 4000 psi
